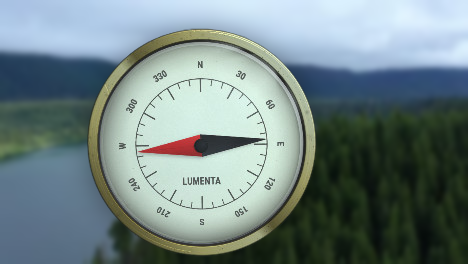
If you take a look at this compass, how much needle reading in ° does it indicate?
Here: 265 °
